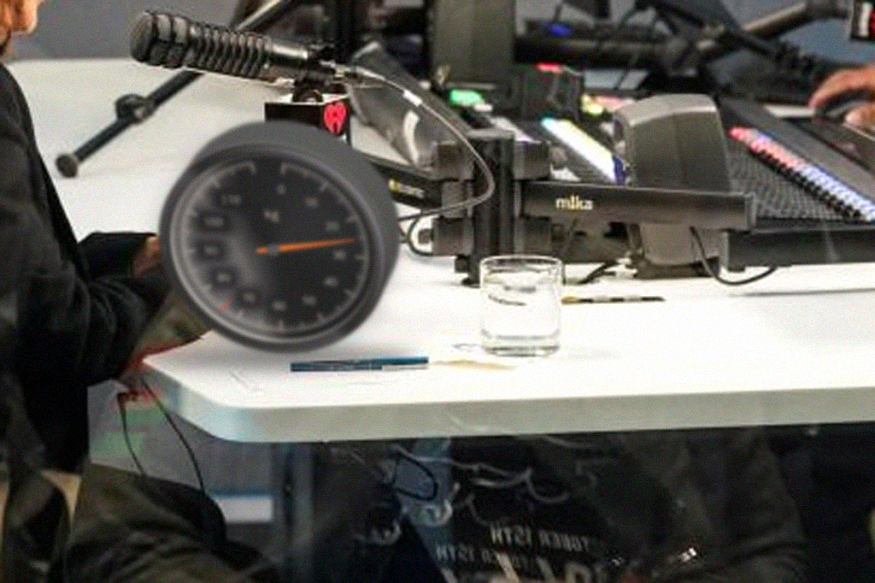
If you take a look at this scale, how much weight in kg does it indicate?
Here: 25 kg
